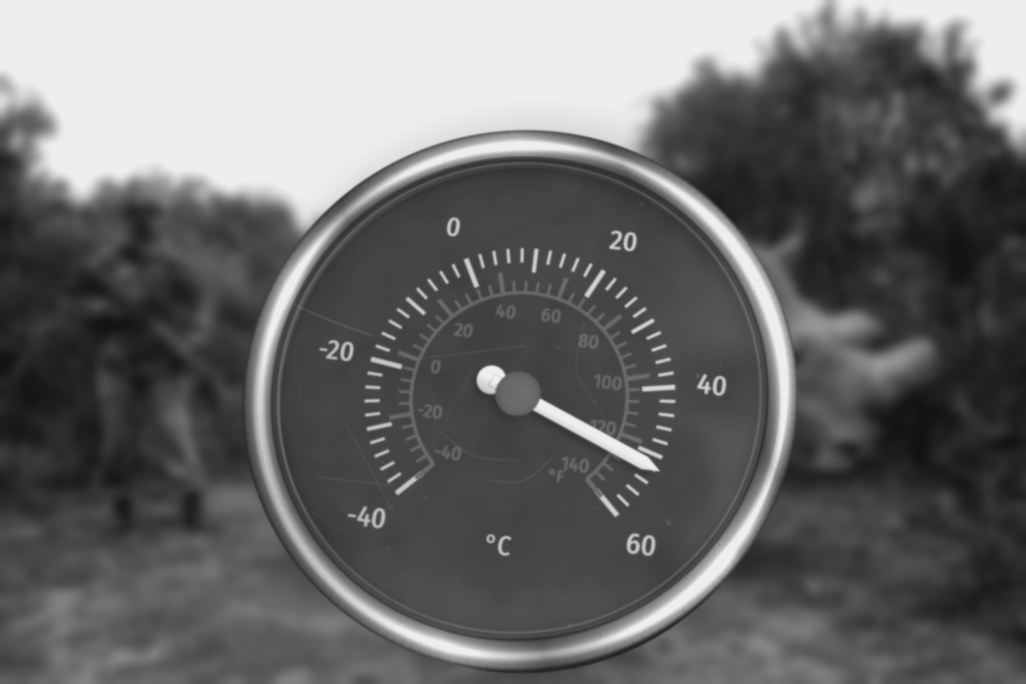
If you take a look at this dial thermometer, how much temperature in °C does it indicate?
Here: 52 °C
